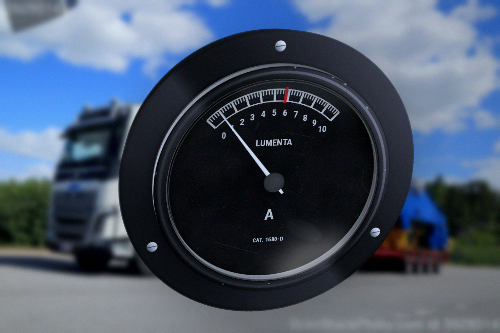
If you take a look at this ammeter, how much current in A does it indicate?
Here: 1 A
